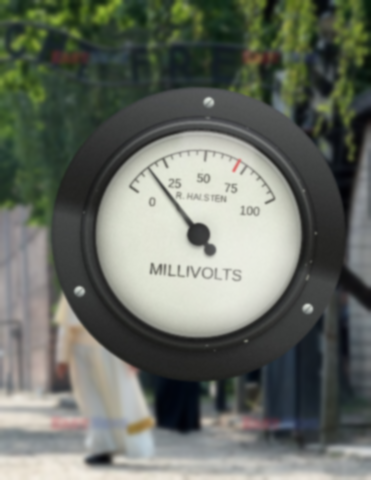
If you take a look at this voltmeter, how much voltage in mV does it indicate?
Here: 15 mV
